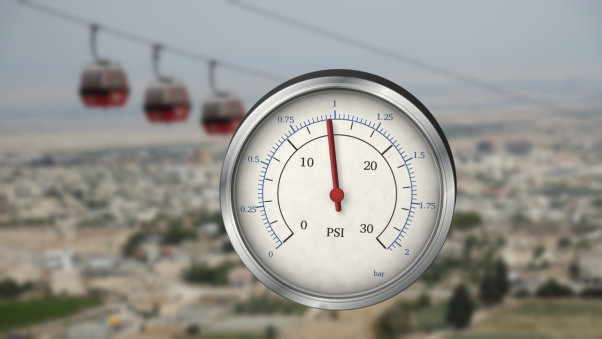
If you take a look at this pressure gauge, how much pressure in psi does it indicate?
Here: 14 psi
